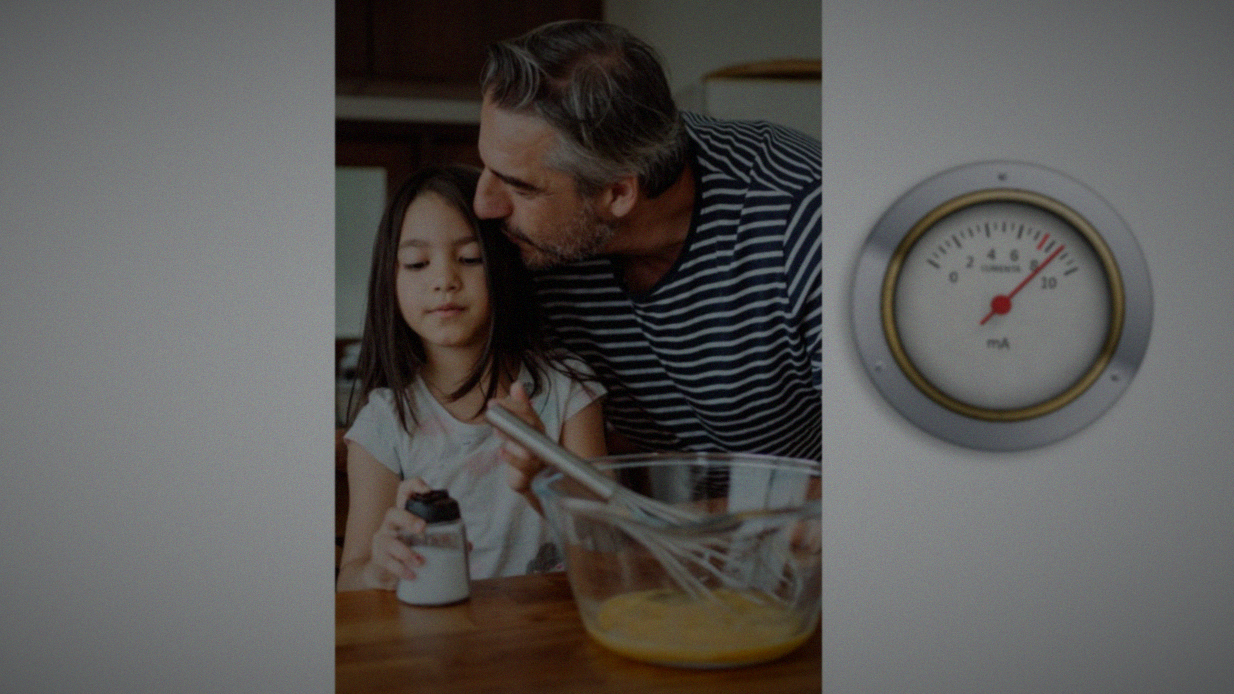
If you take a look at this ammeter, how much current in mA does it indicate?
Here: 8.5 mA
